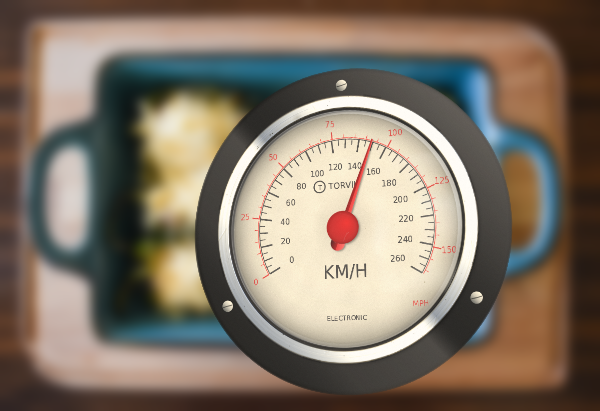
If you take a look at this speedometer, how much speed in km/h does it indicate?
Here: 150 km/h
